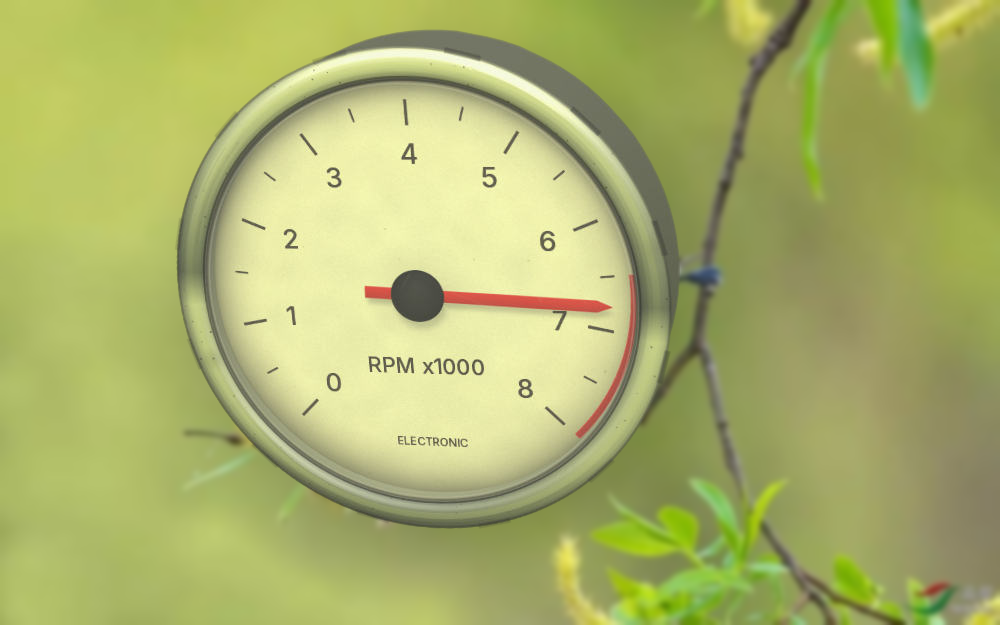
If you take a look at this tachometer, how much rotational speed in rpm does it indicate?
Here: 6750 rpm
